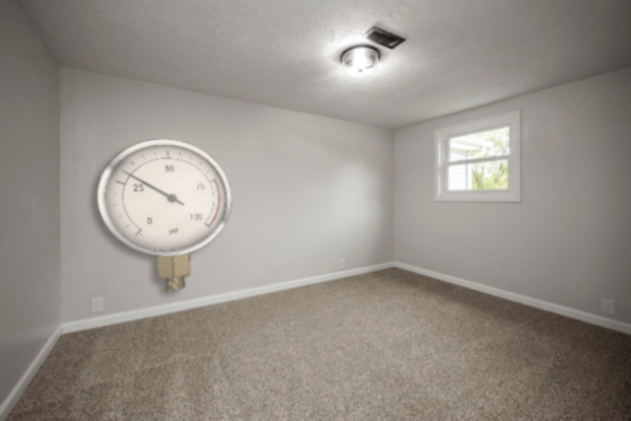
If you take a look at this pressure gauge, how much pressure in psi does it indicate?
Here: 30 psi
